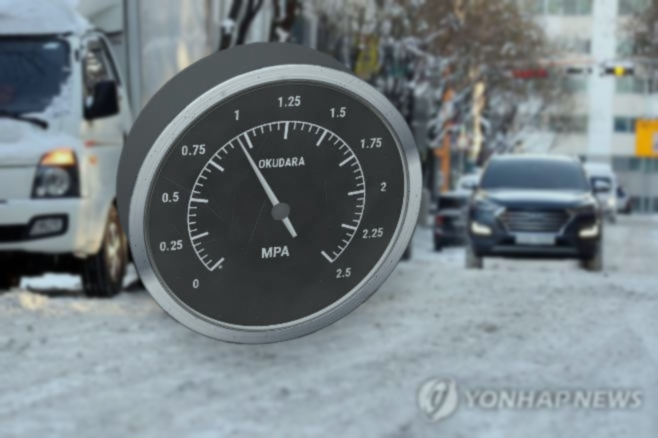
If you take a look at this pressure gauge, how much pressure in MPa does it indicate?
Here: 0.95 MPa
